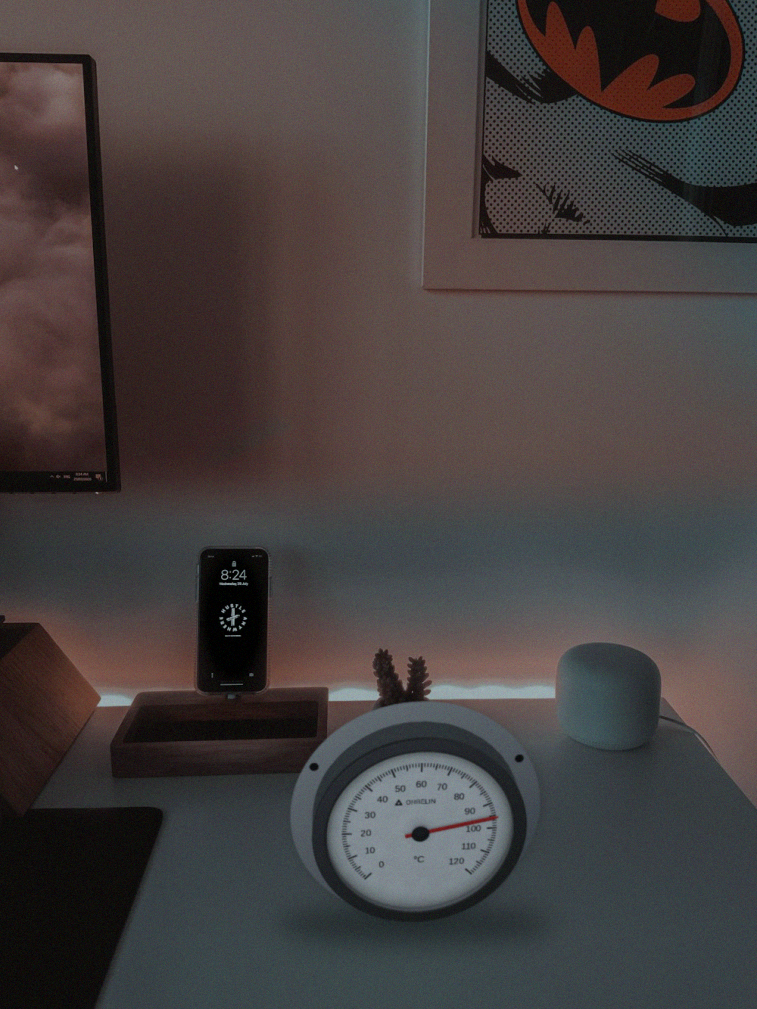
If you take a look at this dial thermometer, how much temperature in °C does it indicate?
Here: 95 °C
